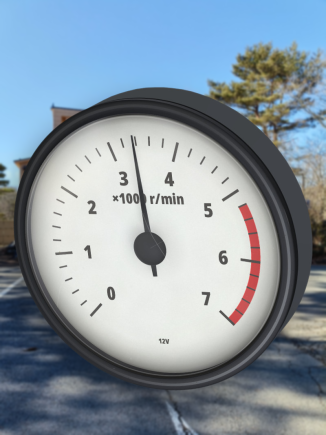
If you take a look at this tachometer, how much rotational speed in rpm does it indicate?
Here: 3400 rpm
